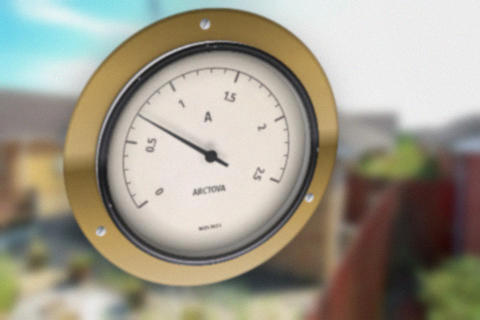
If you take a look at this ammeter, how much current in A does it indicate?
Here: 0.7 A
